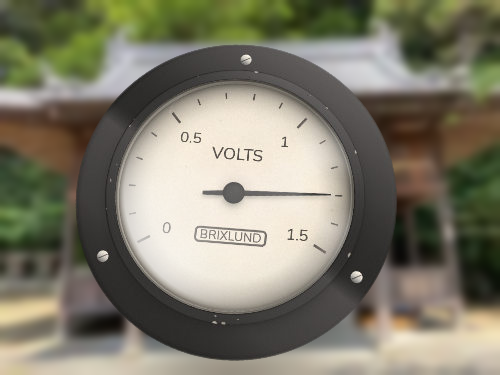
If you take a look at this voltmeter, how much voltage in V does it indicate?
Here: 1.3 V
